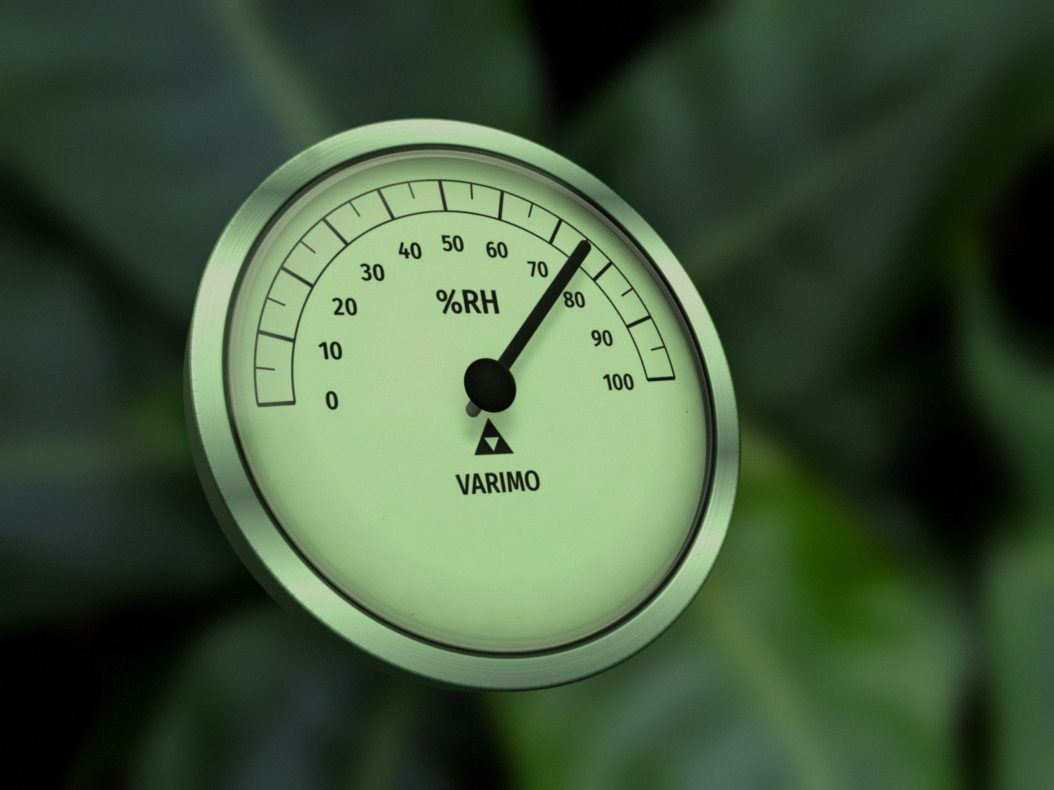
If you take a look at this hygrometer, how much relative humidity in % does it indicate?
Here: 75 %
